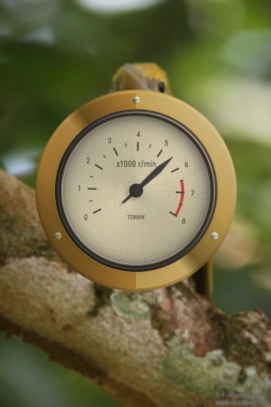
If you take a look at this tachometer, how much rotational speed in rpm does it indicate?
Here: 5500 rpm
